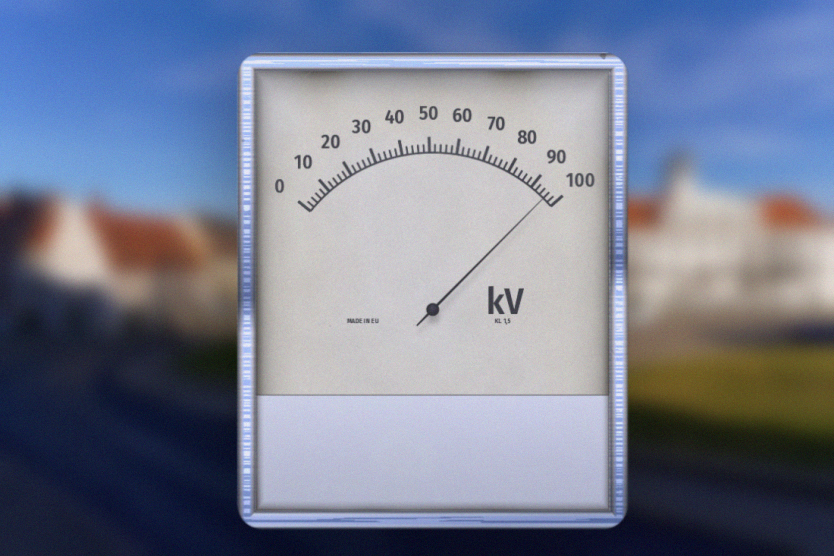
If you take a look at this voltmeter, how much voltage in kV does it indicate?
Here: 96 kV
